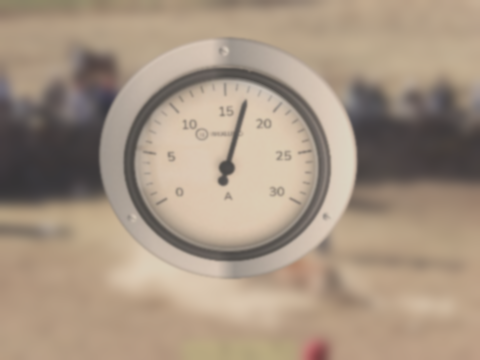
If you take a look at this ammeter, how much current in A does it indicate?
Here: 17 A
